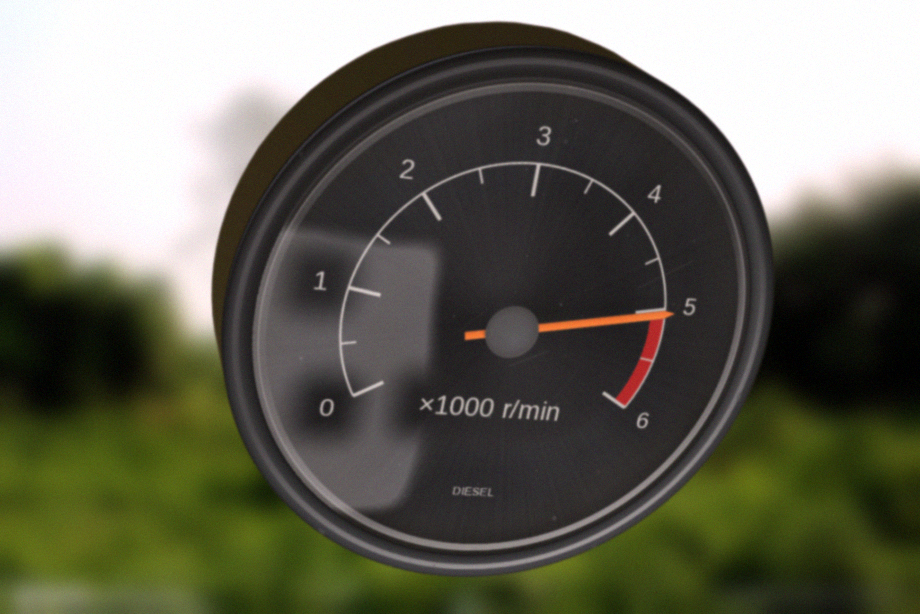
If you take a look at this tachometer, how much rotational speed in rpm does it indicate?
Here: 5000 rpm
